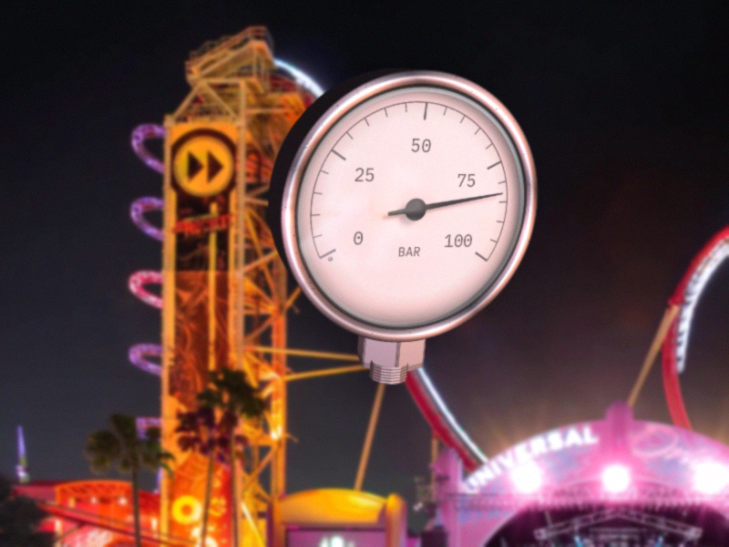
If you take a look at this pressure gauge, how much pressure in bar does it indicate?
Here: 82.5 bar
